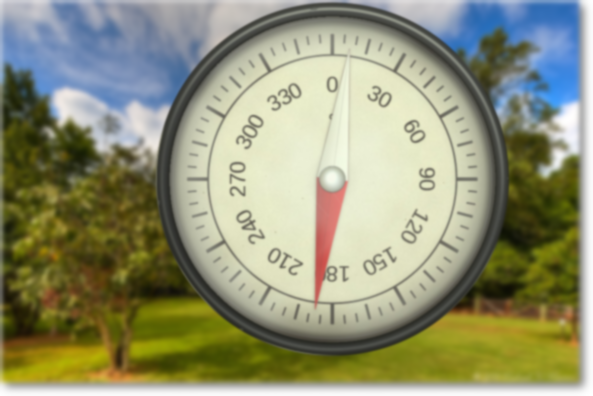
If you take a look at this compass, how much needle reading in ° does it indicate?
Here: 187.5 °
